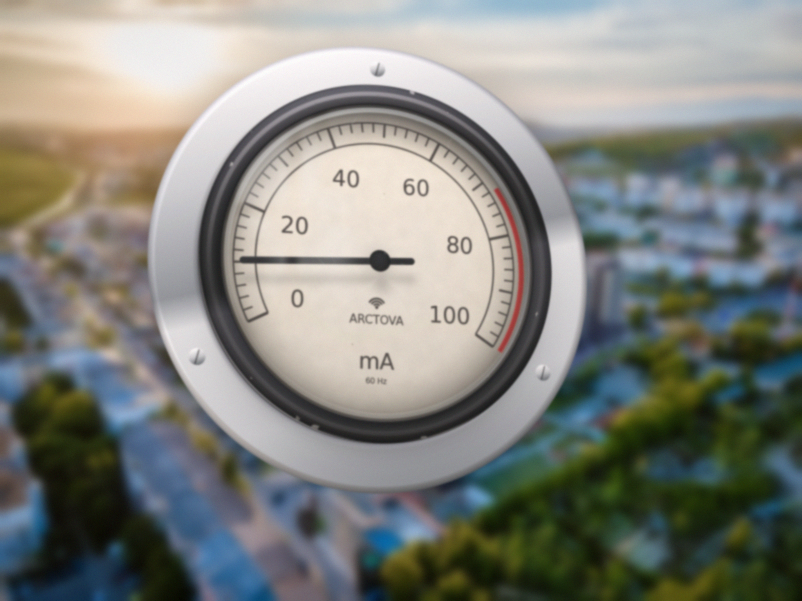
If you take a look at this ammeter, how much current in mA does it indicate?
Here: 10 mA
